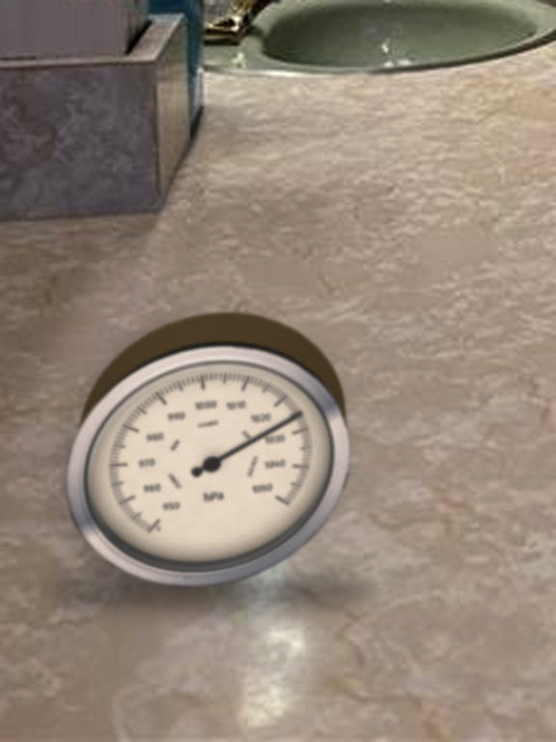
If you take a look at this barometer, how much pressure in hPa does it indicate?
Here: 1025 hPa
